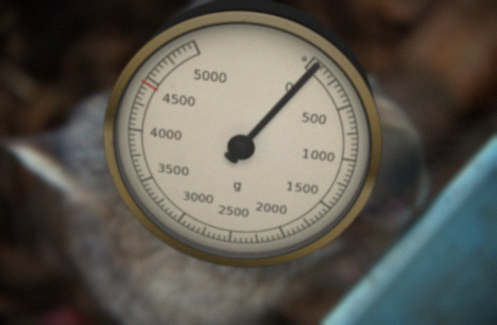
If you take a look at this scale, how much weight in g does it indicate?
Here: 50 g
